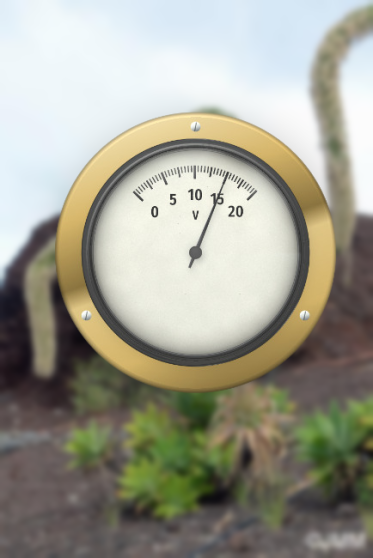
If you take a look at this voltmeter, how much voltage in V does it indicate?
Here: 15 V
